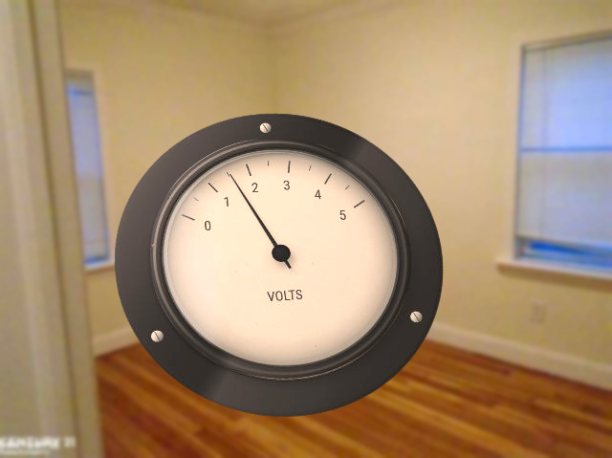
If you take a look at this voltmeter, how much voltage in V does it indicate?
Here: 1.5 V
